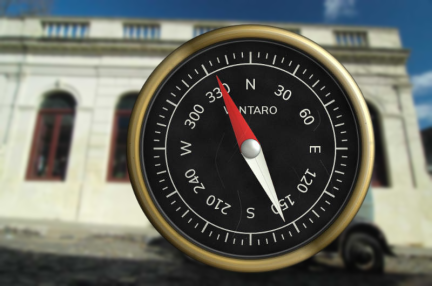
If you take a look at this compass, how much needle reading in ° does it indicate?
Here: 335 °
